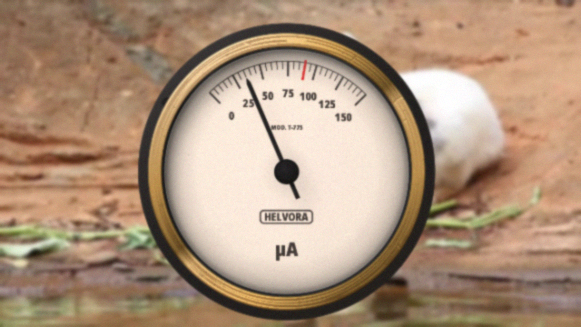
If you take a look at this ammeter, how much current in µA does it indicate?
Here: 35 µA
